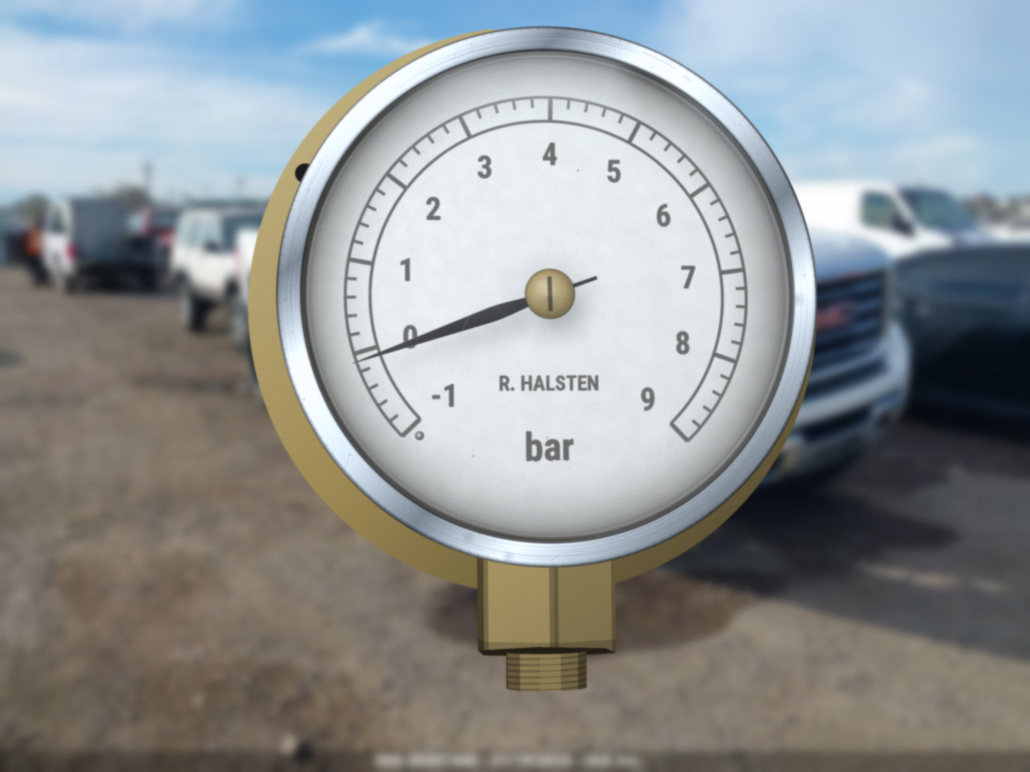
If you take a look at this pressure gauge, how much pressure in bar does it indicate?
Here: -0.1 bar
